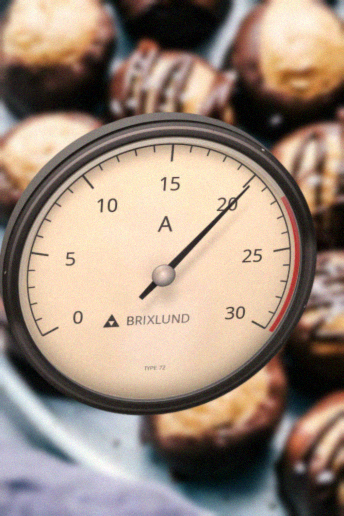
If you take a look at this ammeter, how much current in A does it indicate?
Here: 20 A
